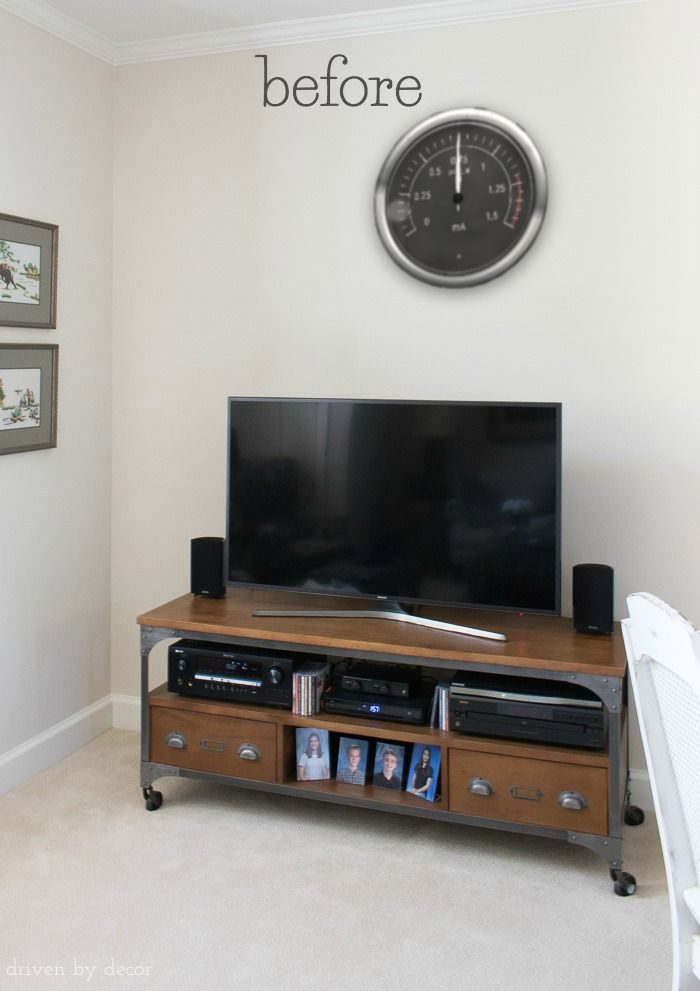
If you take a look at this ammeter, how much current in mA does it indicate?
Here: 0.75 mA
